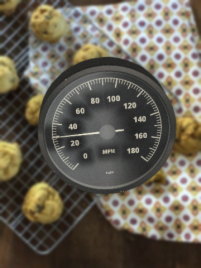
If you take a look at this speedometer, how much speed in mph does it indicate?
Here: 30 mph
